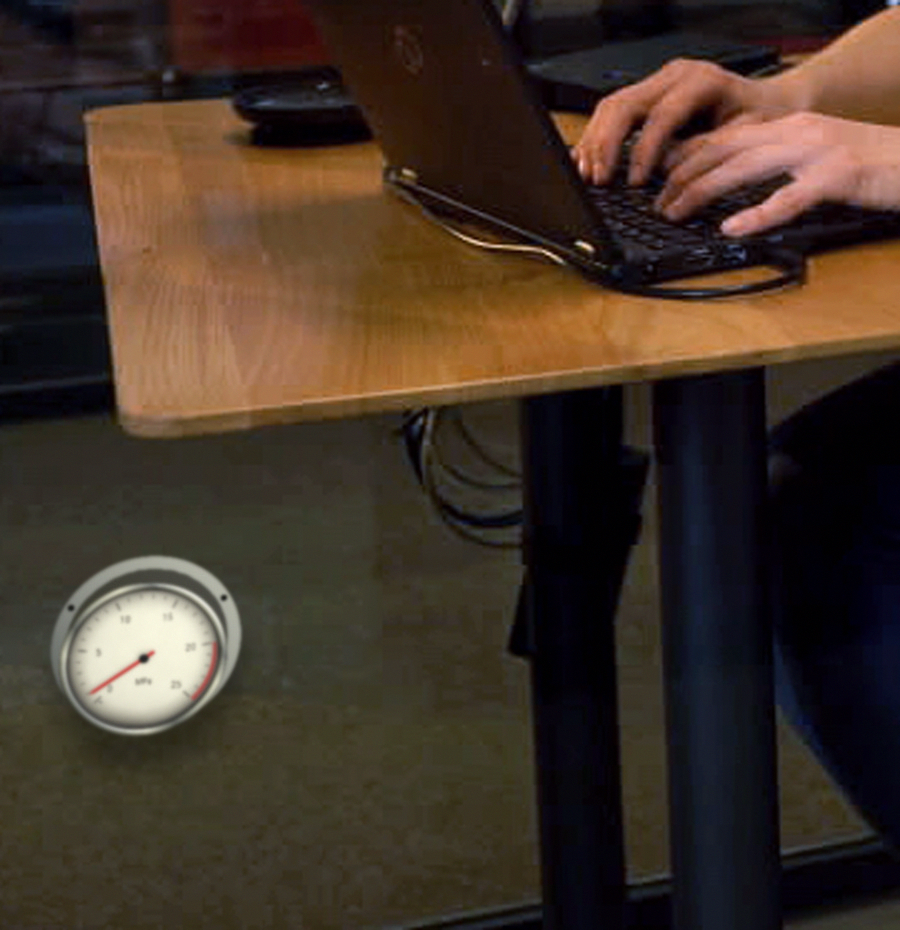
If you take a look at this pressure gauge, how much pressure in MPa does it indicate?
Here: 1 MPa
